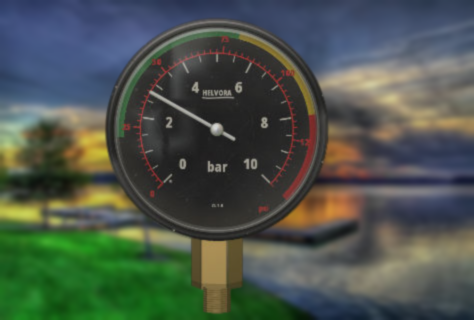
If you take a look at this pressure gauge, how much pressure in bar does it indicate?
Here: 2.75 bar
